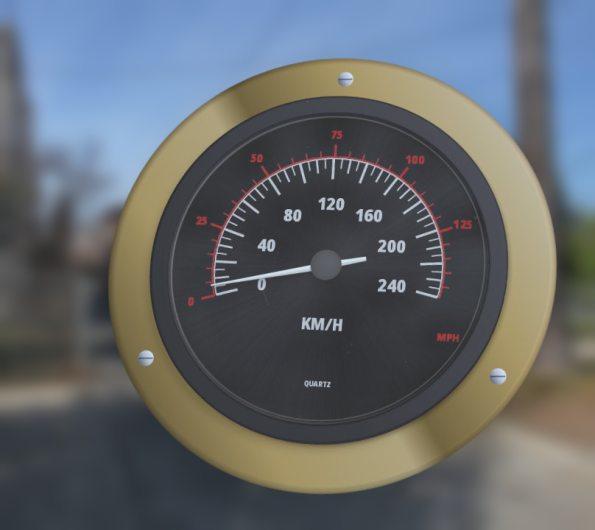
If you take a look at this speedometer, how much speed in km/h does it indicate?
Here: 5 km/h
